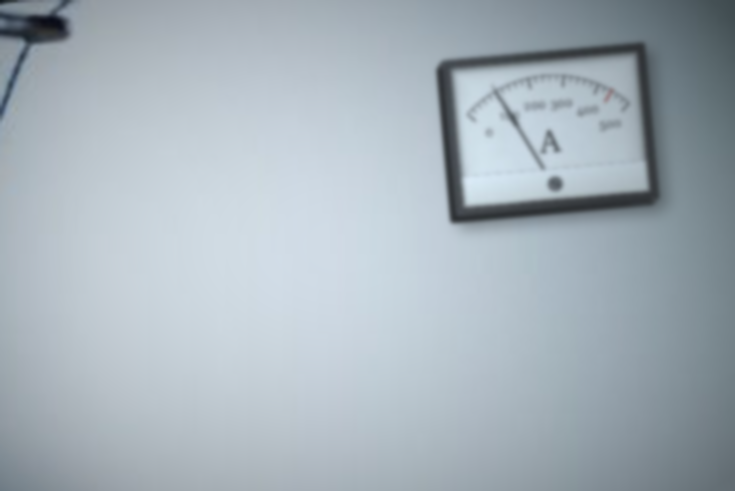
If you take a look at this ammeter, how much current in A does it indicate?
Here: 100 A
